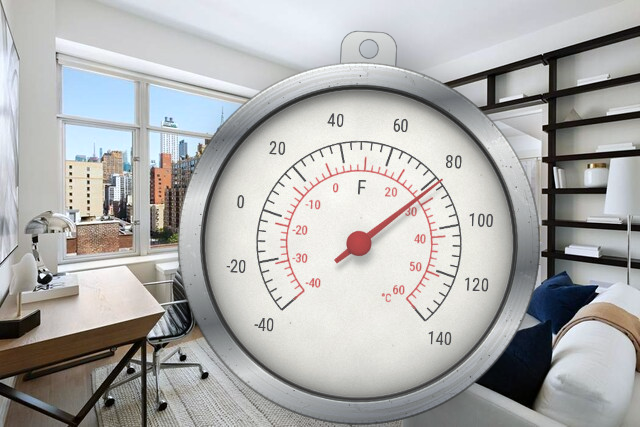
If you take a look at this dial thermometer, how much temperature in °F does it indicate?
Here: 82 °F
